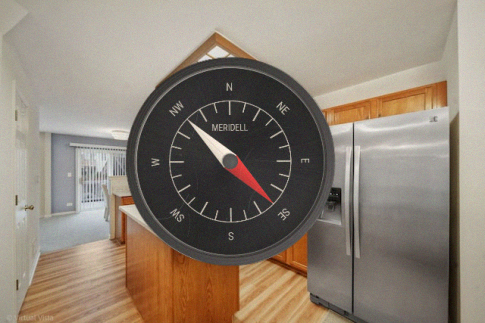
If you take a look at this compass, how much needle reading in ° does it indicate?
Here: 135 °
